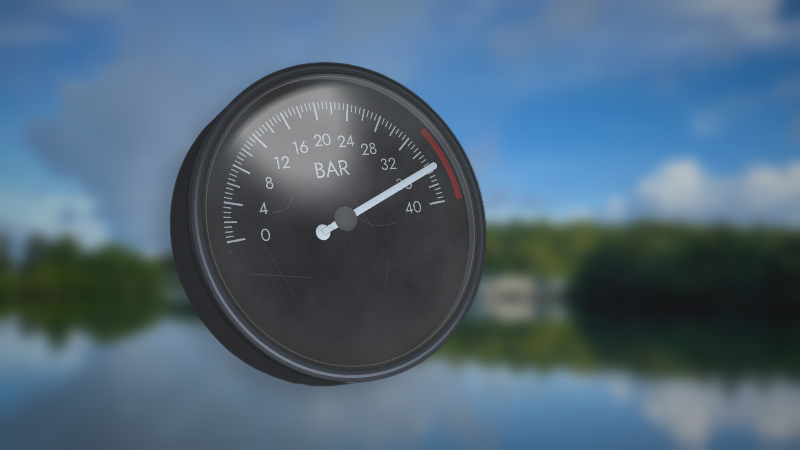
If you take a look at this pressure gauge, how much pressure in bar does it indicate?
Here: 36 bar
